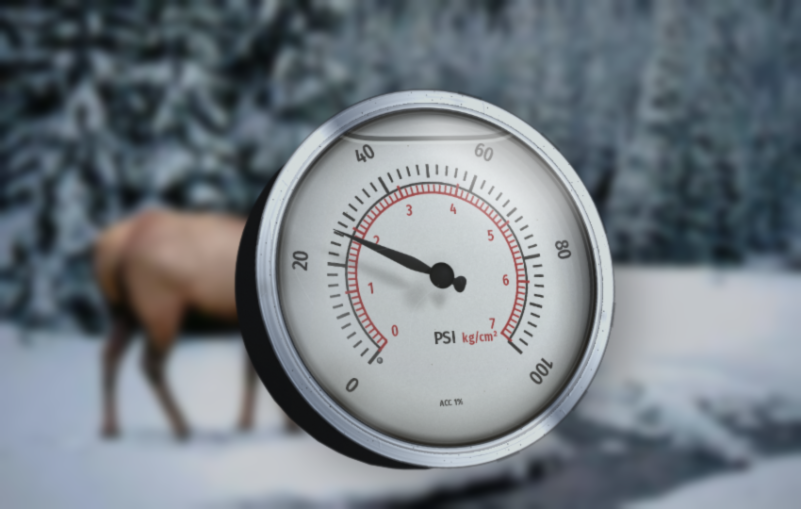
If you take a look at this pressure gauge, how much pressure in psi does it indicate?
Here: 26 psi
